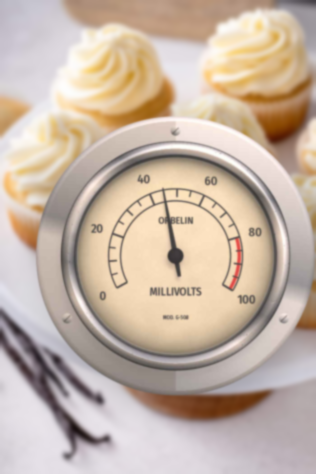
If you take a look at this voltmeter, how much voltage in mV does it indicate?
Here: 45 mV
